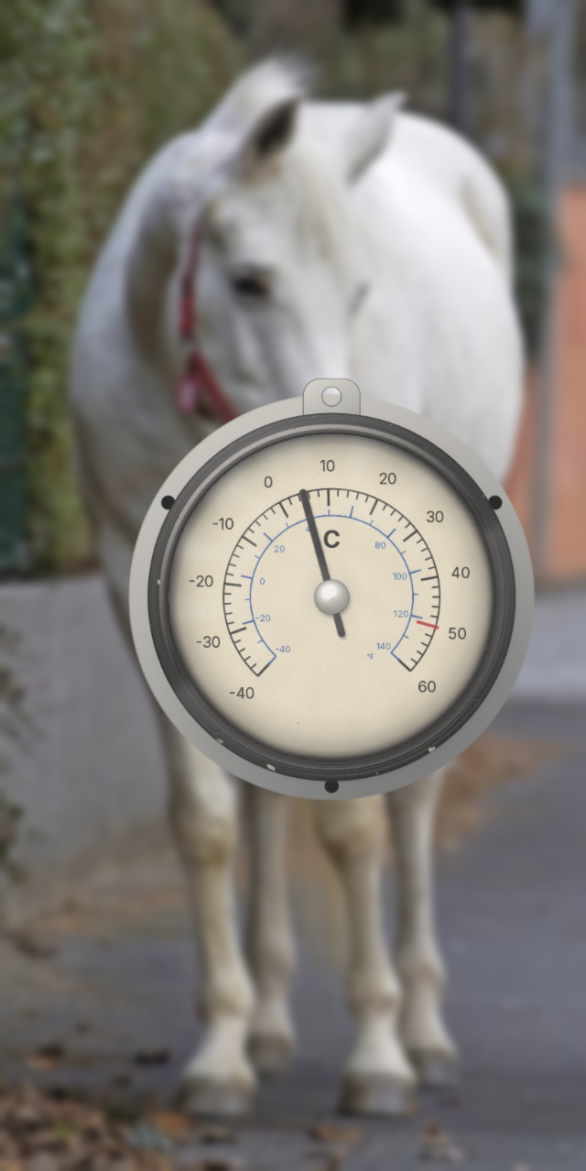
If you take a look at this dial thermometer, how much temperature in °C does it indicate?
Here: 5 °C
